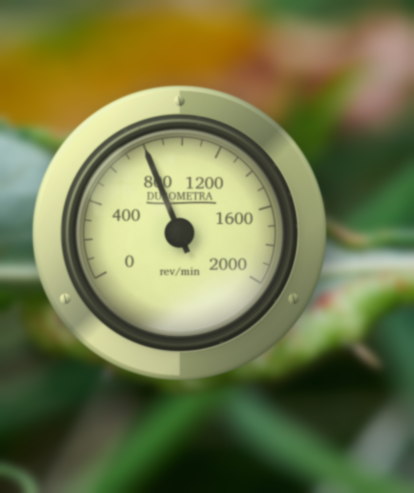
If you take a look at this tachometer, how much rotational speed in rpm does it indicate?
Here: 800 rpm
